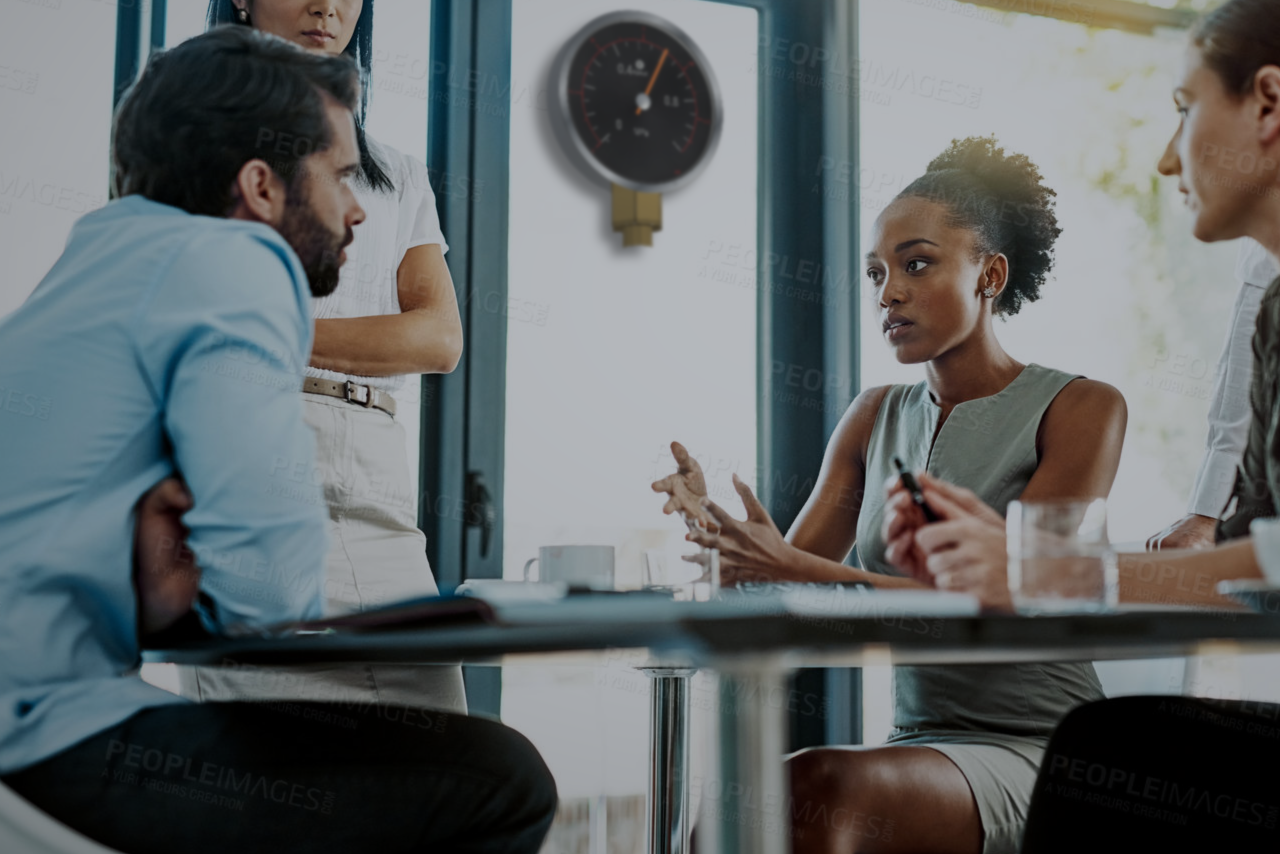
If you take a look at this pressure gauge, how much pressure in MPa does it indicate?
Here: 0.6 MPa
